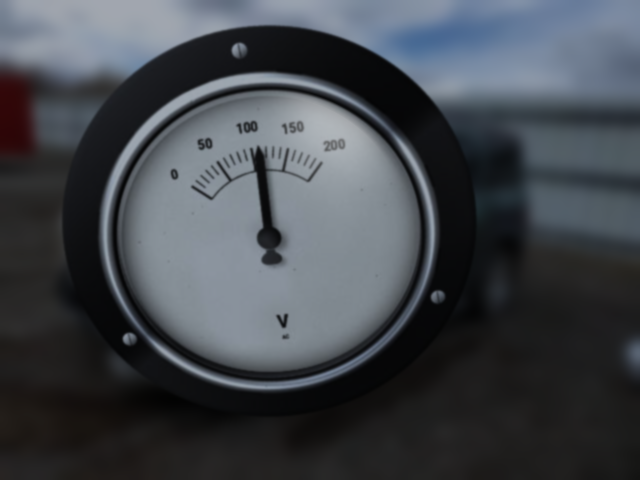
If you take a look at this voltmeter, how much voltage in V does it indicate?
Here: 110 V
